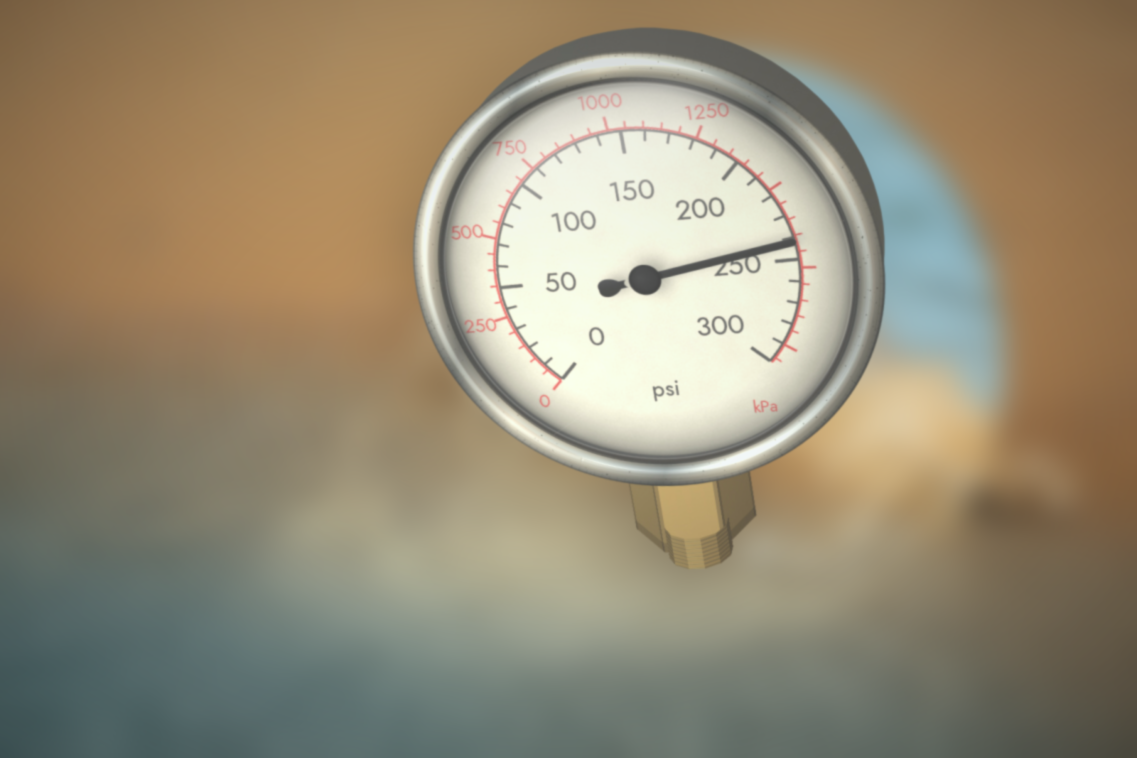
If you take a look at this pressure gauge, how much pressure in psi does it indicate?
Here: 240 psi
